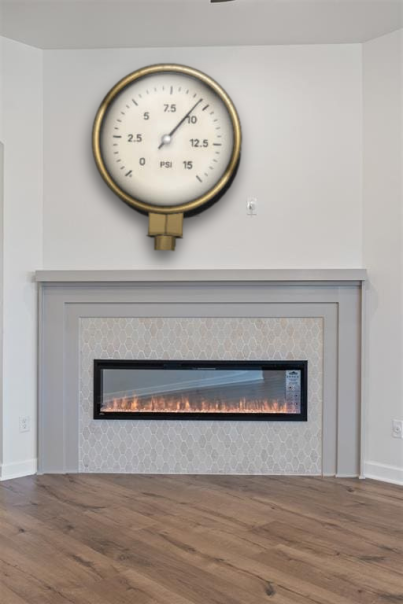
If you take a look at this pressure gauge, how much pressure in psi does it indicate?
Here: 9.5 psi
